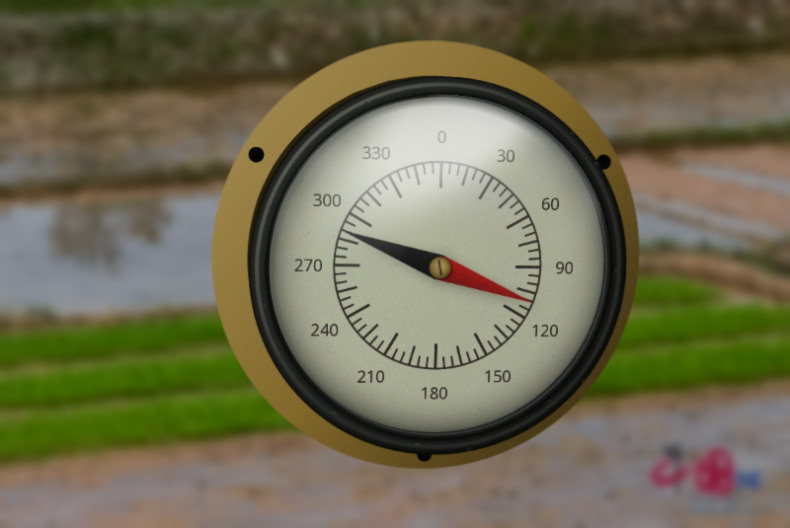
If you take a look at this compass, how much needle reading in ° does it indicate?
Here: 110 °
